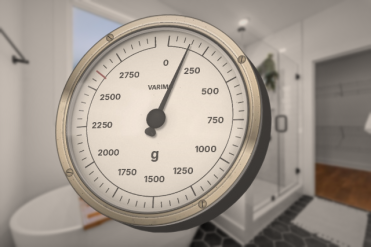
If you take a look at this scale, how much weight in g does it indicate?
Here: 150 g
